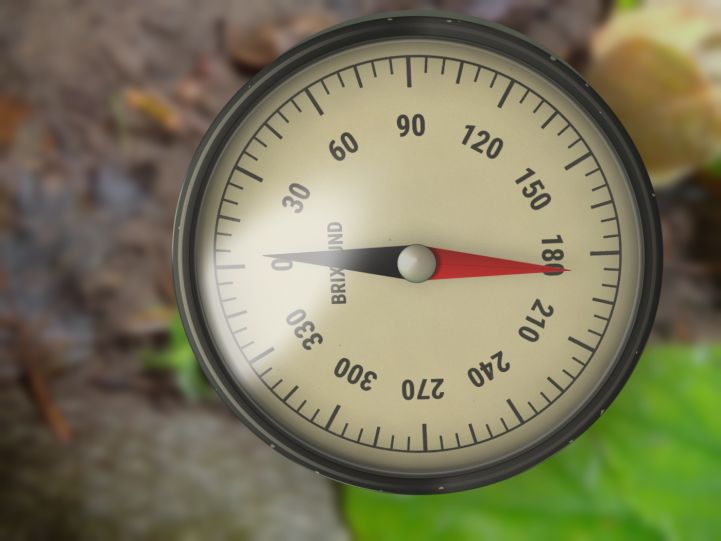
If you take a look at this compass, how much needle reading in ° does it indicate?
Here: 185 °
